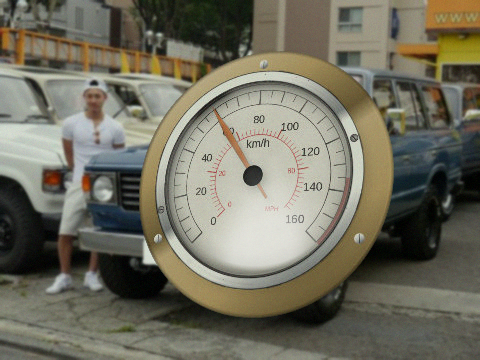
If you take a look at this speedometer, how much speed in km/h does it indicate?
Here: 60 km/h
